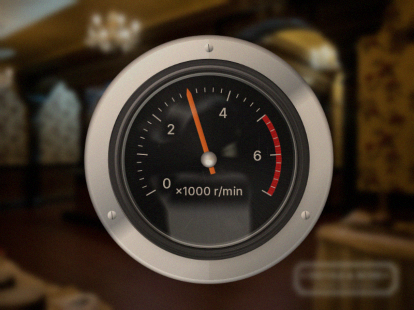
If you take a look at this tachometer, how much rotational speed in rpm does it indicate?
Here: 3000 rpm
